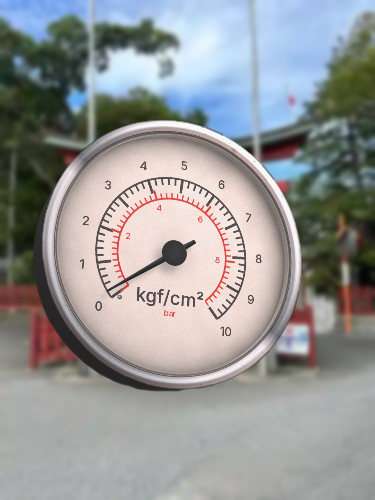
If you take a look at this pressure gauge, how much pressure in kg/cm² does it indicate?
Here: 0.2 kg/cm²
